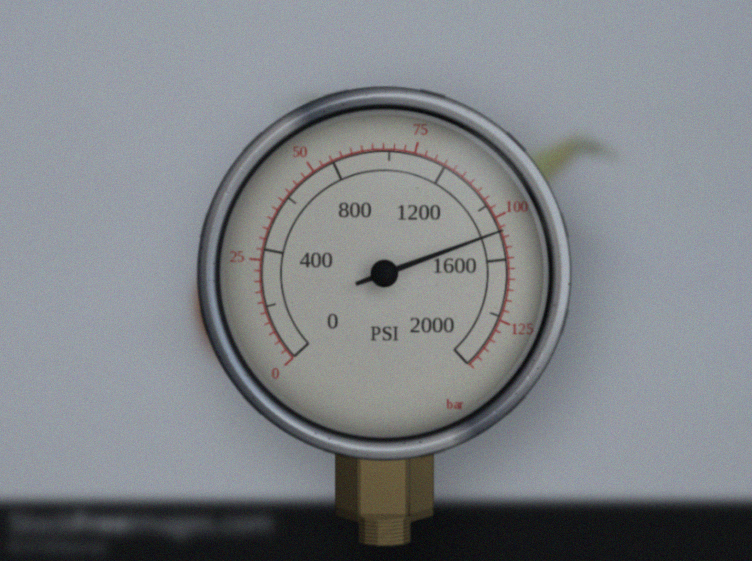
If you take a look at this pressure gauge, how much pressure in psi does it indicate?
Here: 1500 psi
